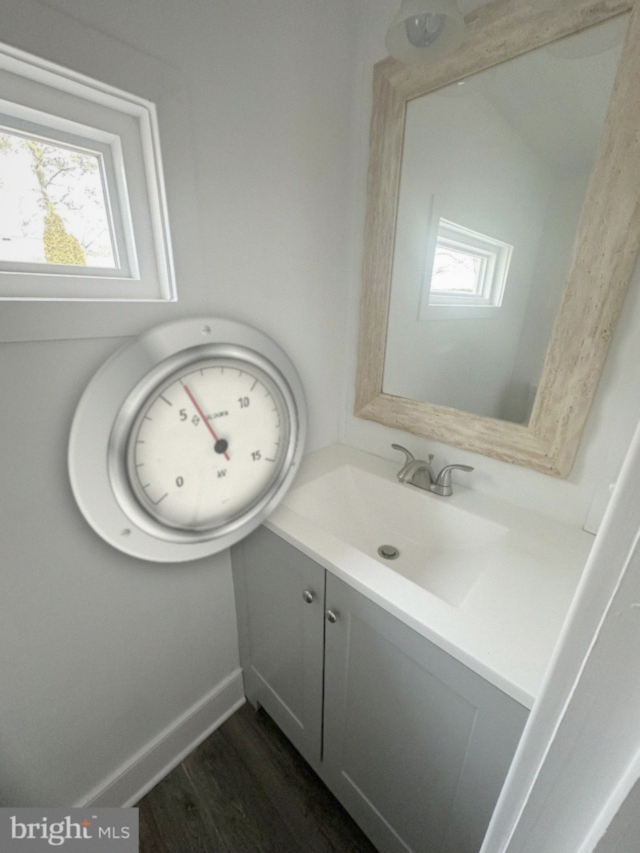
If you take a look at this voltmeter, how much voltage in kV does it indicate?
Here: 6 kV
